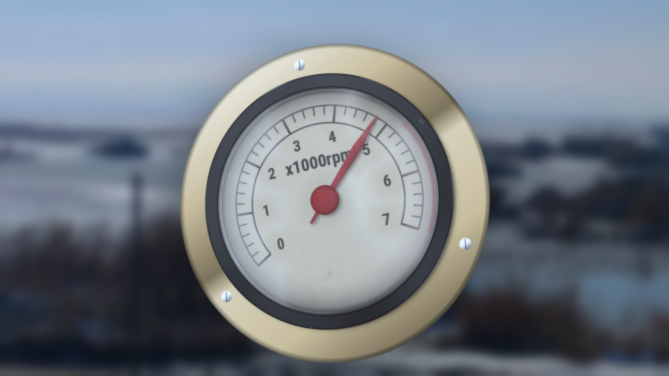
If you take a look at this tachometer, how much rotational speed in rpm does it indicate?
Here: 4800 rpm
